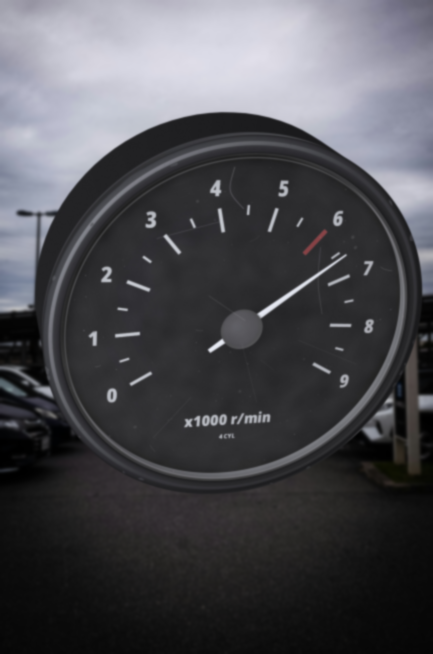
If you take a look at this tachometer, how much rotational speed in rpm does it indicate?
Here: 6500 rpm
